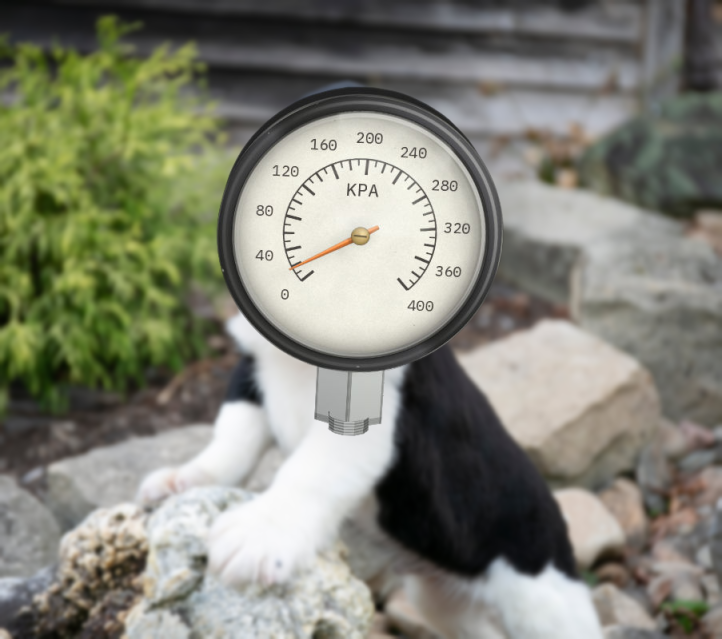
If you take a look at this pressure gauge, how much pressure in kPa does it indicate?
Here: 20 kPa
